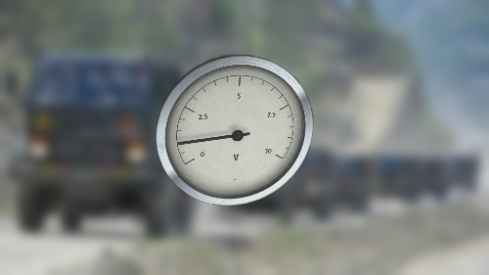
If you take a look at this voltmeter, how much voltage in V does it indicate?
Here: 1 V
